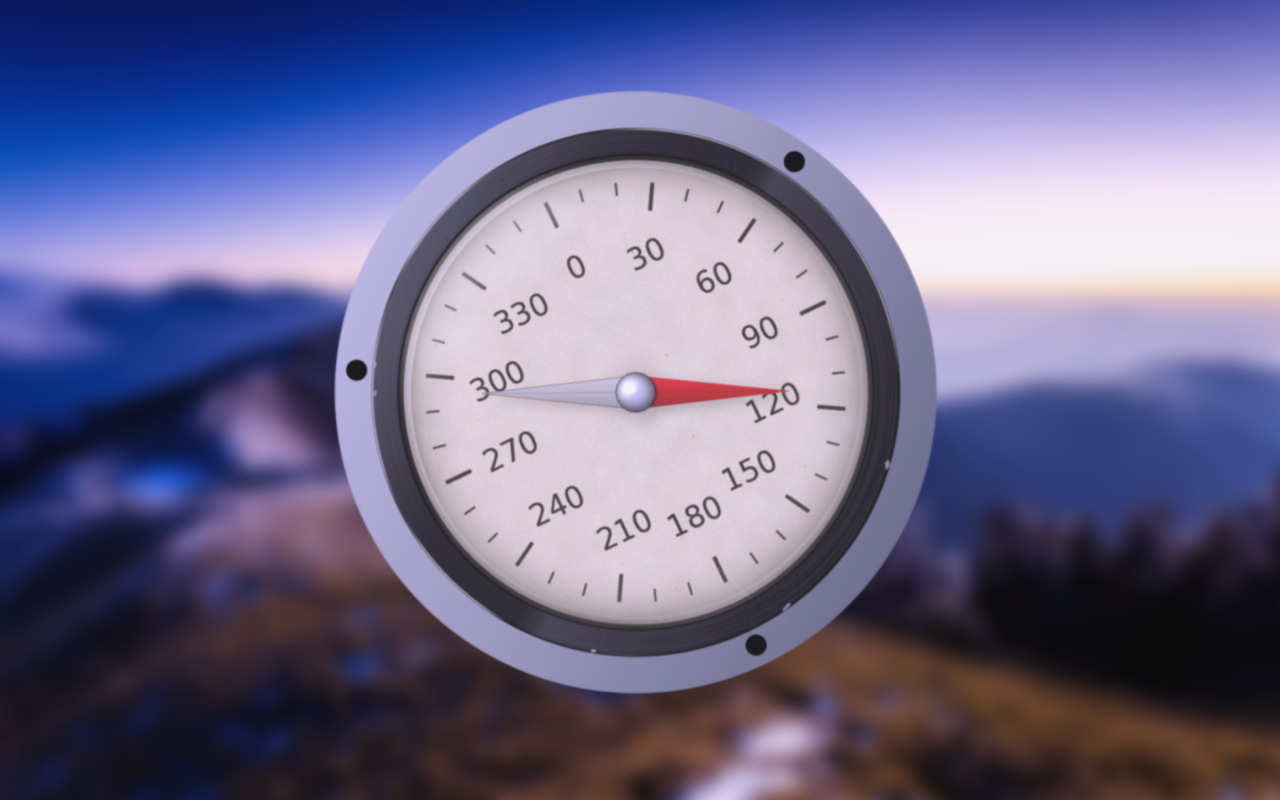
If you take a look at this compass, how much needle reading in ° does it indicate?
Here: 115 °
